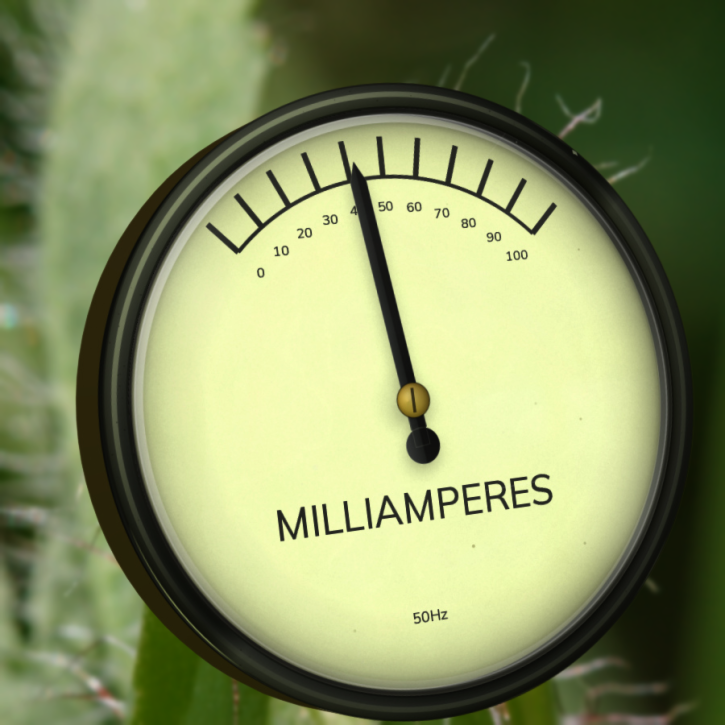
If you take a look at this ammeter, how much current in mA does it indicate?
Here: 40 mA
